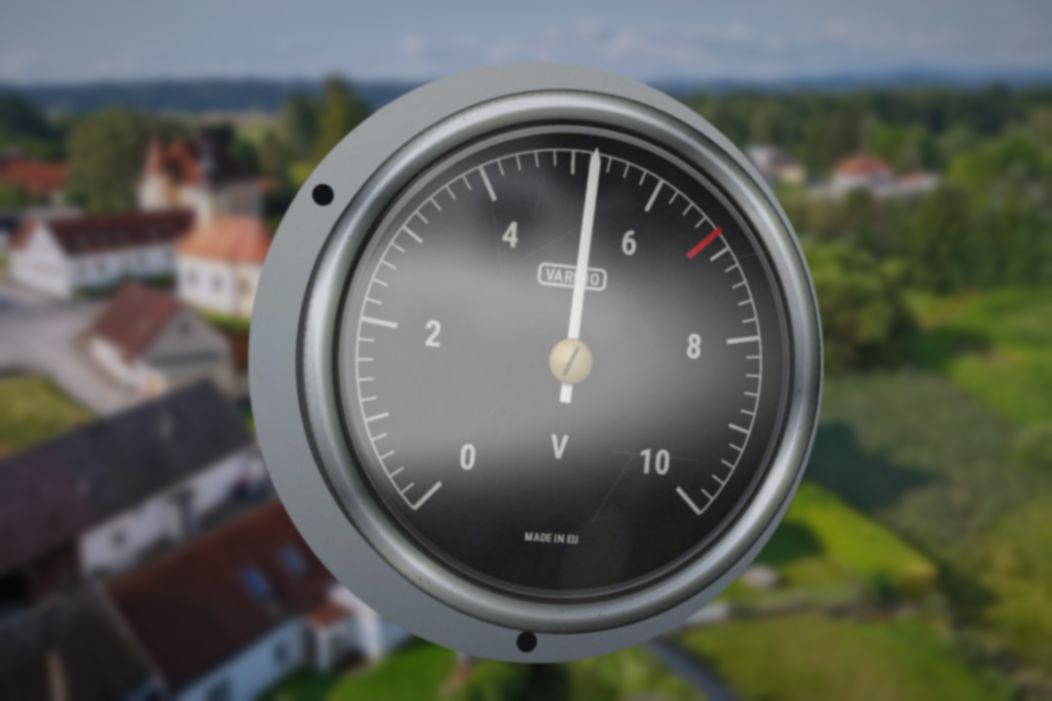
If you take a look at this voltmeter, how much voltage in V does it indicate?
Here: 5.2 V
